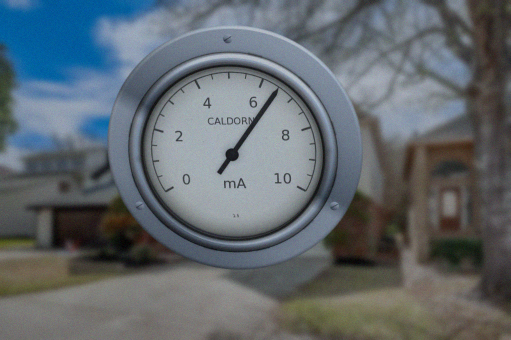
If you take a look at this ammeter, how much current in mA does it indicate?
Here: 6.5 mA
